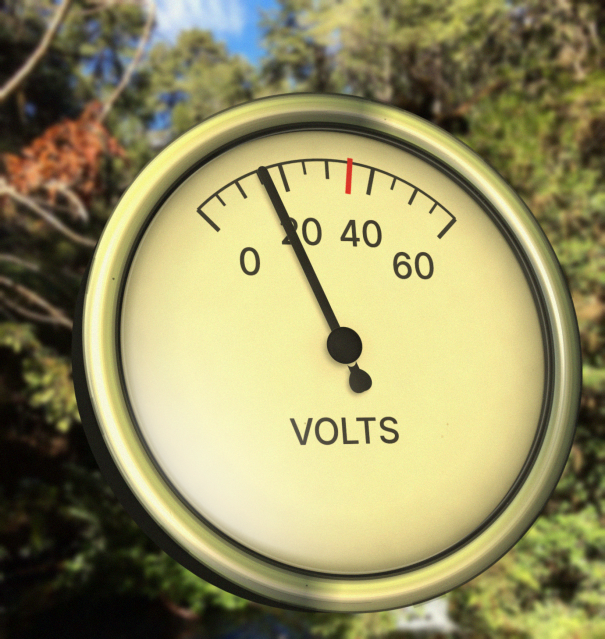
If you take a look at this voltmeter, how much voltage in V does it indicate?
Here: 15 V
